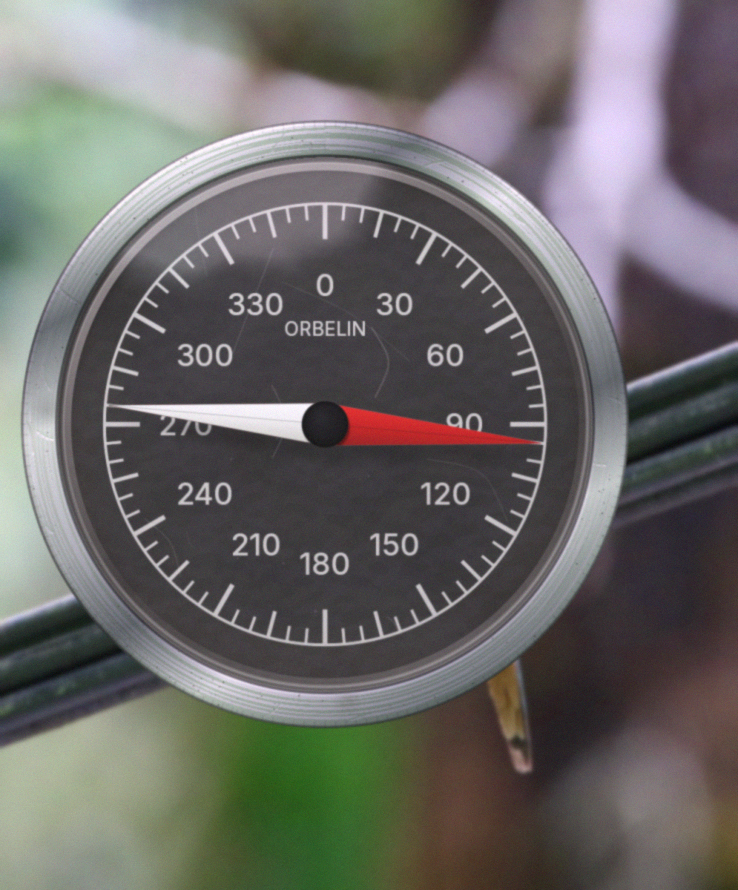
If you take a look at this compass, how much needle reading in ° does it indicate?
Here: 95 °
